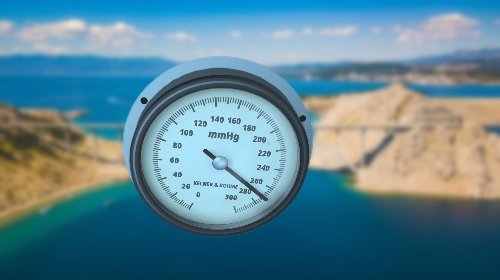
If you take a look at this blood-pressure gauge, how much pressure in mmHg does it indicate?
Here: 270 mmHg
